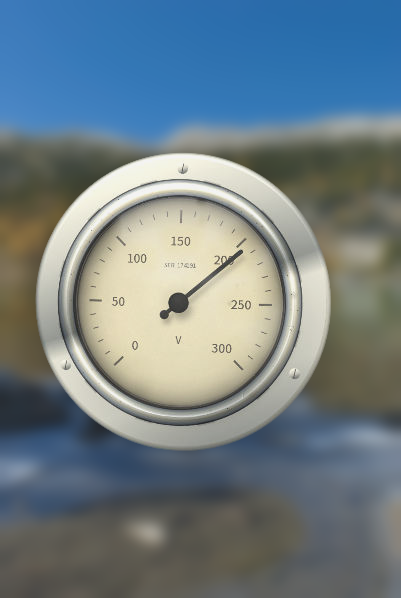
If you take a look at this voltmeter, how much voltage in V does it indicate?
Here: 205 V
